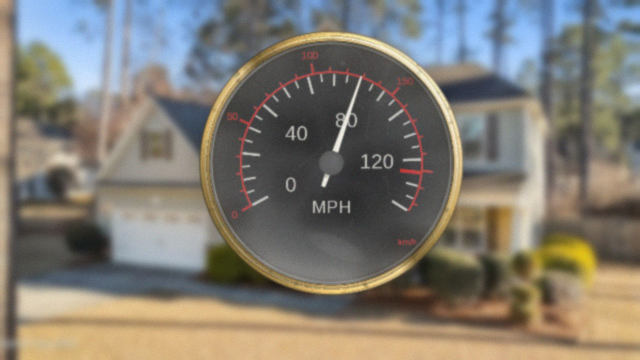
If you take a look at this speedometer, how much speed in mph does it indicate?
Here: 80 mph
